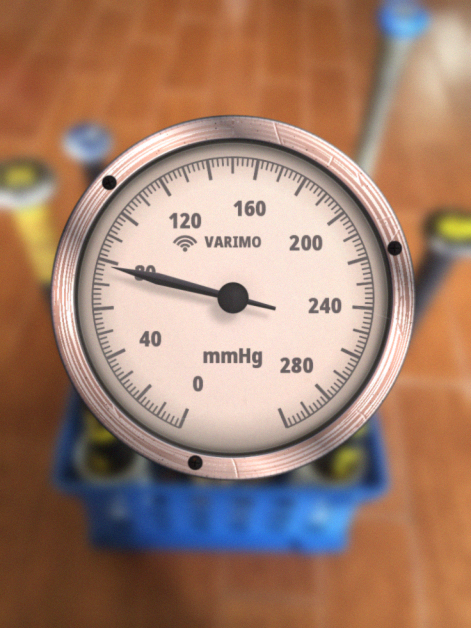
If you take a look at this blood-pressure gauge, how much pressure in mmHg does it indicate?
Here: 78 mmHg
